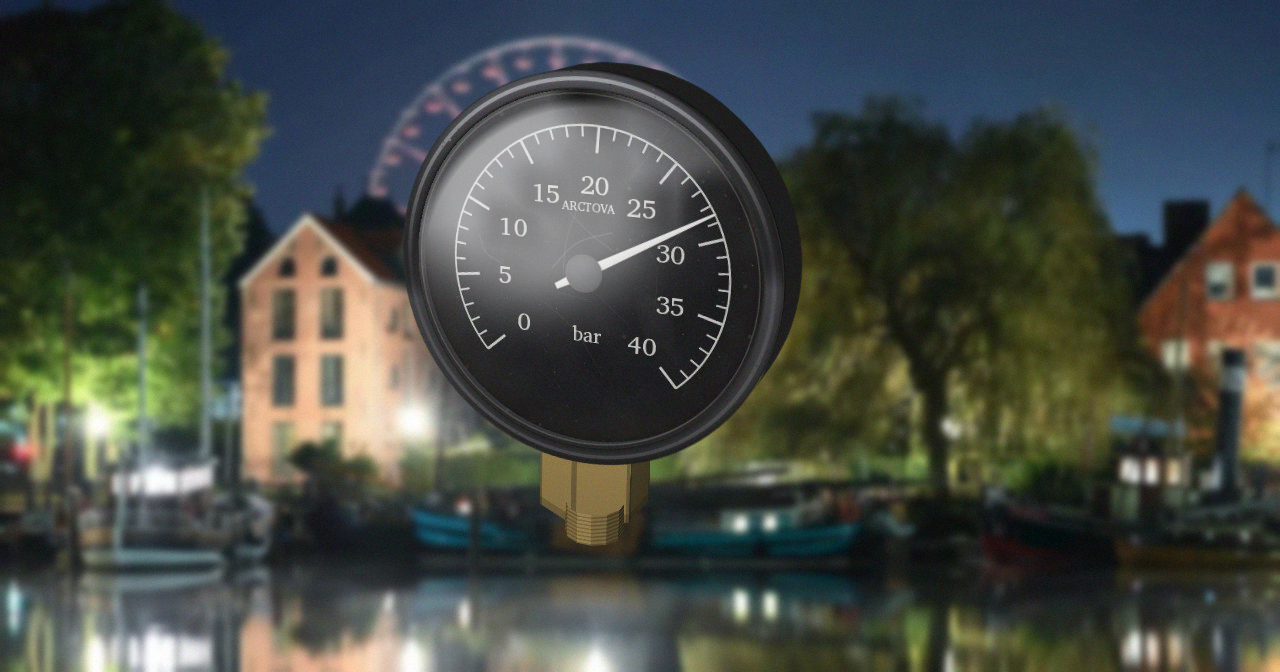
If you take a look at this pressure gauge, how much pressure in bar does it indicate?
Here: 28.5 bar
